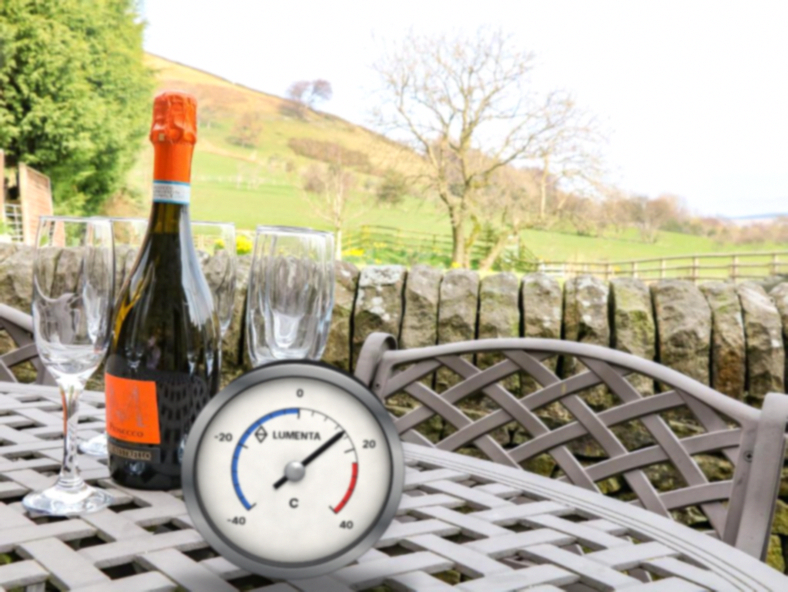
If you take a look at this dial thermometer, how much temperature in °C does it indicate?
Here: 14 °C
